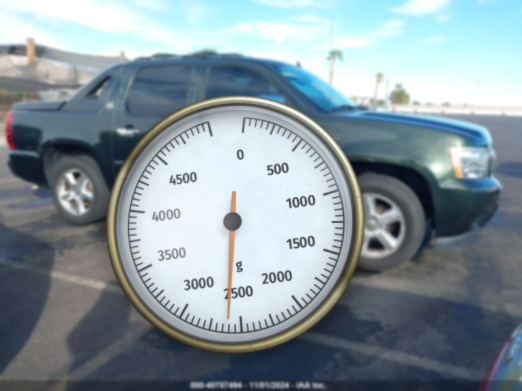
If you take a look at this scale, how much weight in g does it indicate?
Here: 2600 g
